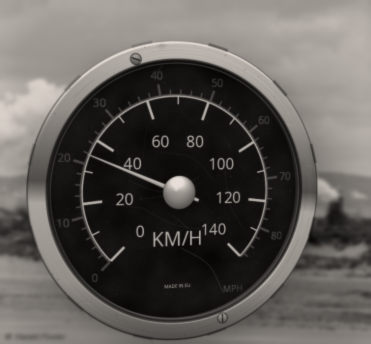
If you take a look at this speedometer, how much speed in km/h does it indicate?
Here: 35 km/h
